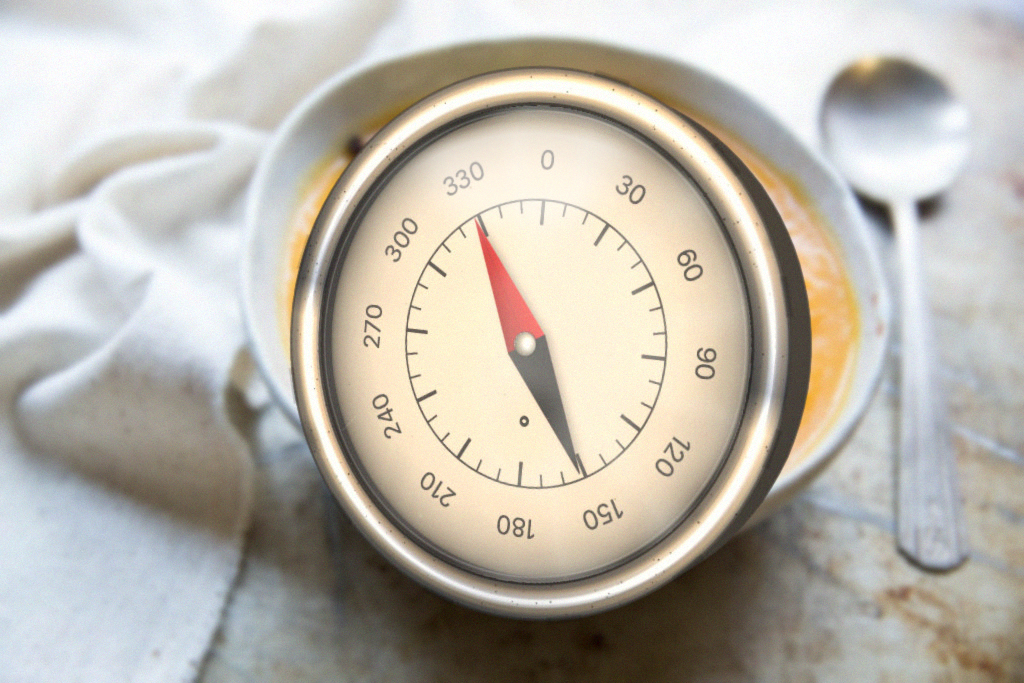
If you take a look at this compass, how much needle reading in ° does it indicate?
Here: 330 °
